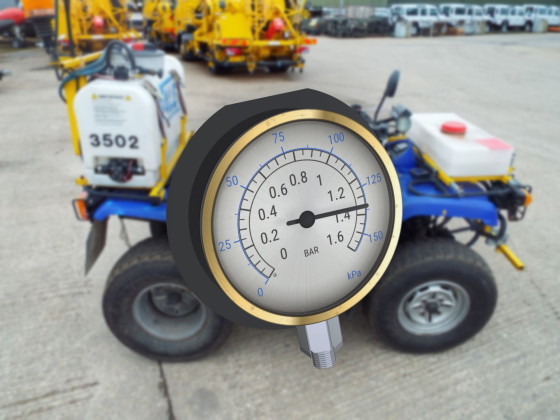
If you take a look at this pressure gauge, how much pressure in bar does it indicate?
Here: 1.35 bar
